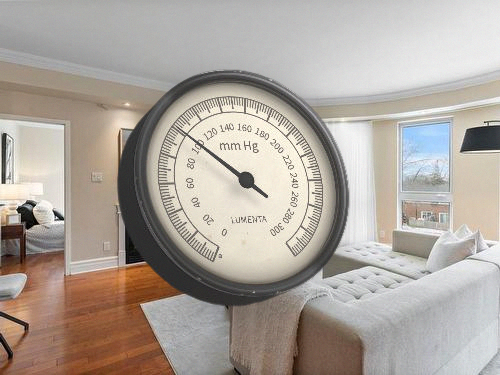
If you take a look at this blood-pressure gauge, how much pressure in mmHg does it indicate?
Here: 100 mmHg
